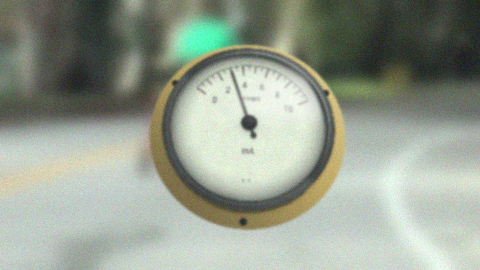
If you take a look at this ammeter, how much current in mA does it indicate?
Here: 3 mA
